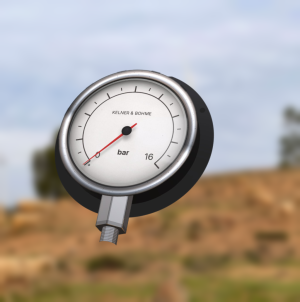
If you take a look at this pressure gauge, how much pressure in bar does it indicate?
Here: 0 bar
